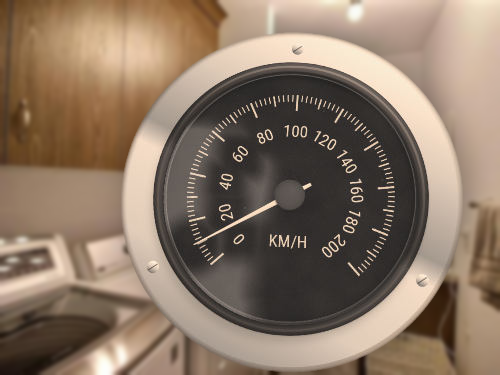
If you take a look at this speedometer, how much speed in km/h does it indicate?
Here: 10 km/h
